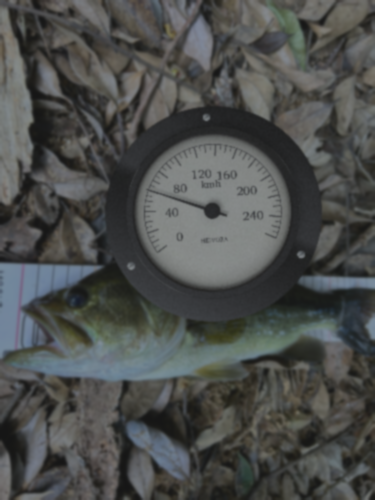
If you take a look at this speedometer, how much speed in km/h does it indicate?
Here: 60 km/h
